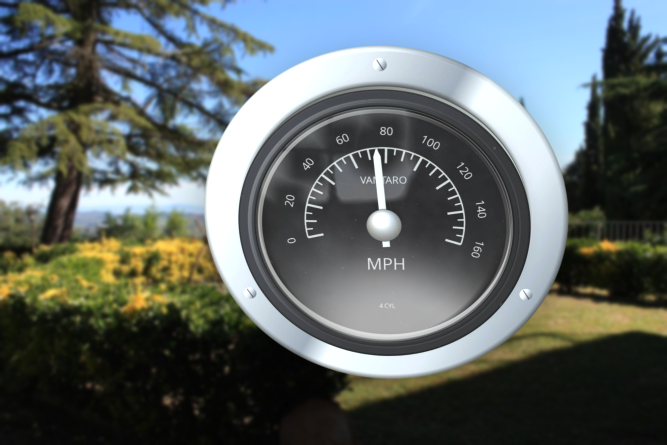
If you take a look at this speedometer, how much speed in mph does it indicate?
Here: 75 mph
